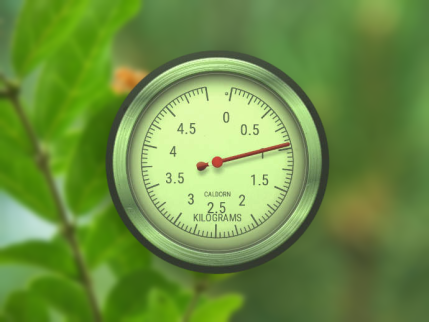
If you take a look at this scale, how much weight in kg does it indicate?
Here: 0.95 kg
